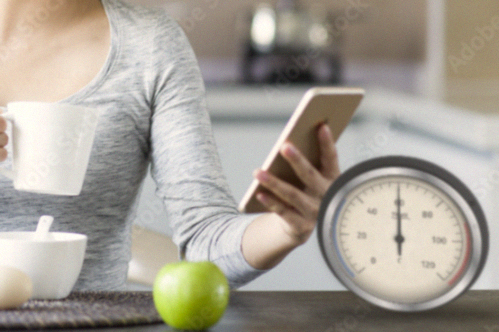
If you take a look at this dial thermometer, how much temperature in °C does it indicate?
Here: 60 °C
